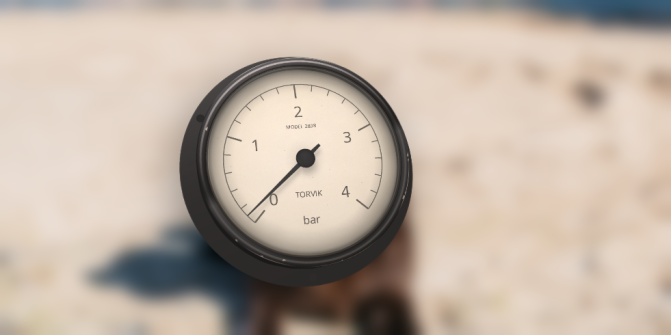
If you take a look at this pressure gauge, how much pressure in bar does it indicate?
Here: 0.1 bar
